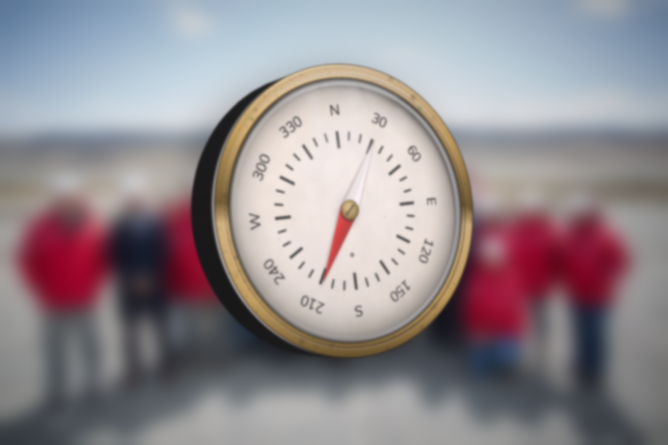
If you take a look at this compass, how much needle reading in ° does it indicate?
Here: 210 °
